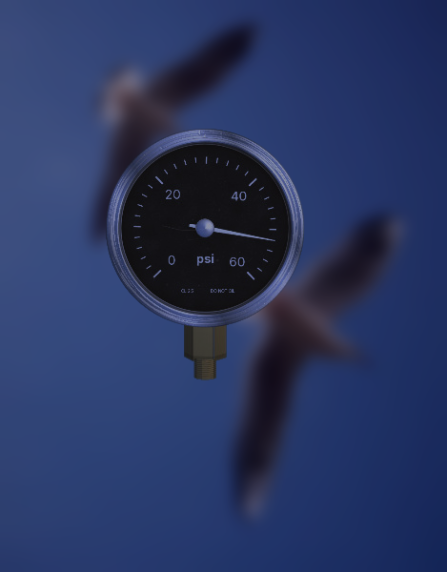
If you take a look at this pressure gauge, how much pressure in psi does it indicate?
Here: 52 psi
